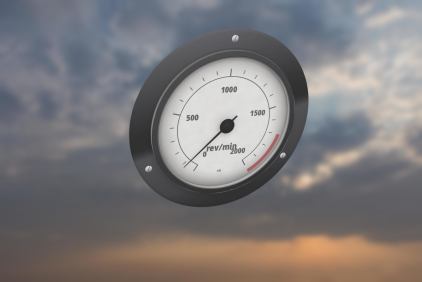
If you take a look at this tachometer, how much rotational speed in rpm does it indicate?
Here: 100 rpm
